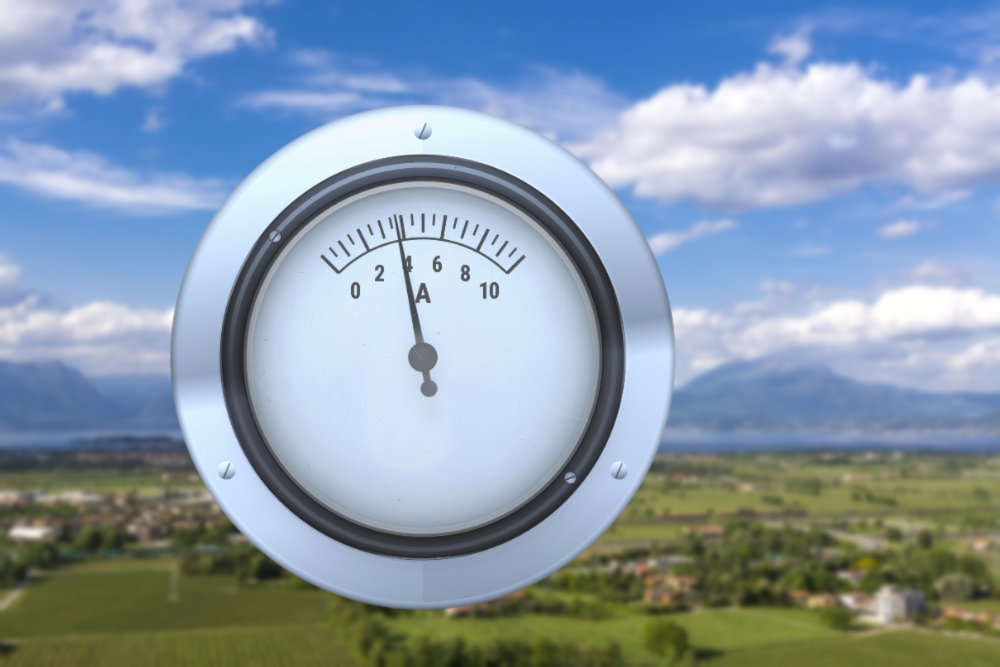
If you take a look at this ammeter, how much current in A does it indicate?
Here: 3.75 A
